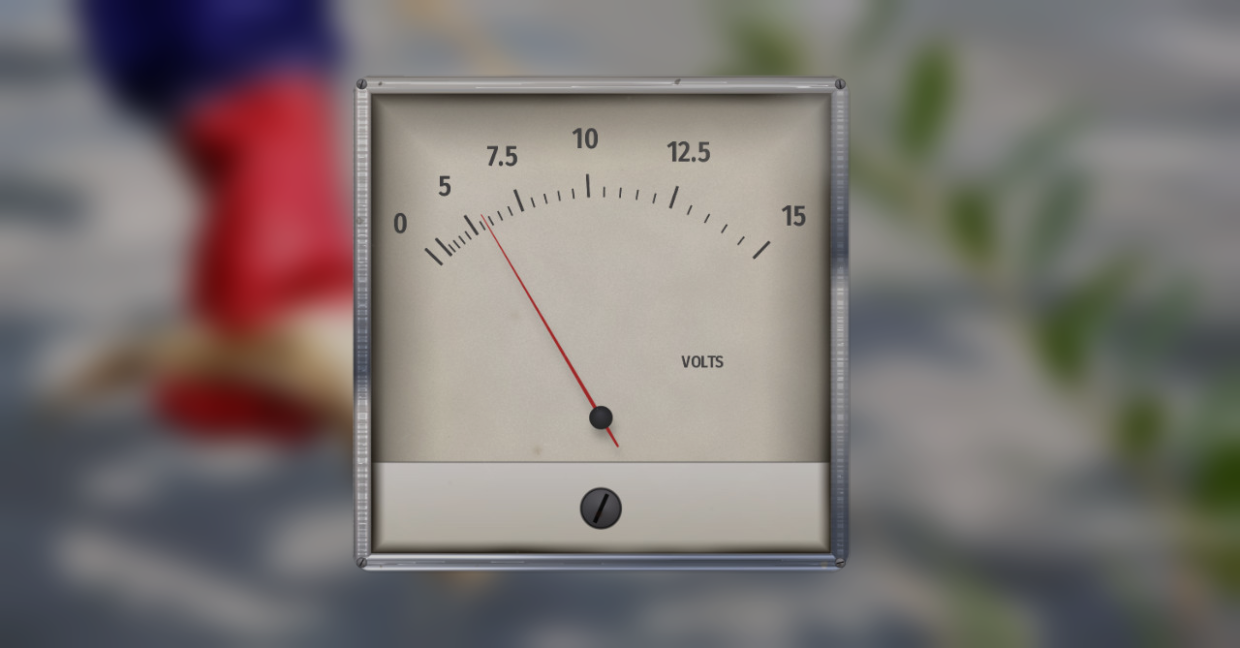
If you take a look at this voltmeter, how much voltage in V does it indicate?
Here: 5.75 V
